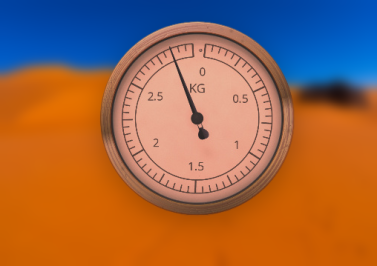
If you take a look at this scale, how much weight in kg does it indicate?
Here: 2.85 kg
